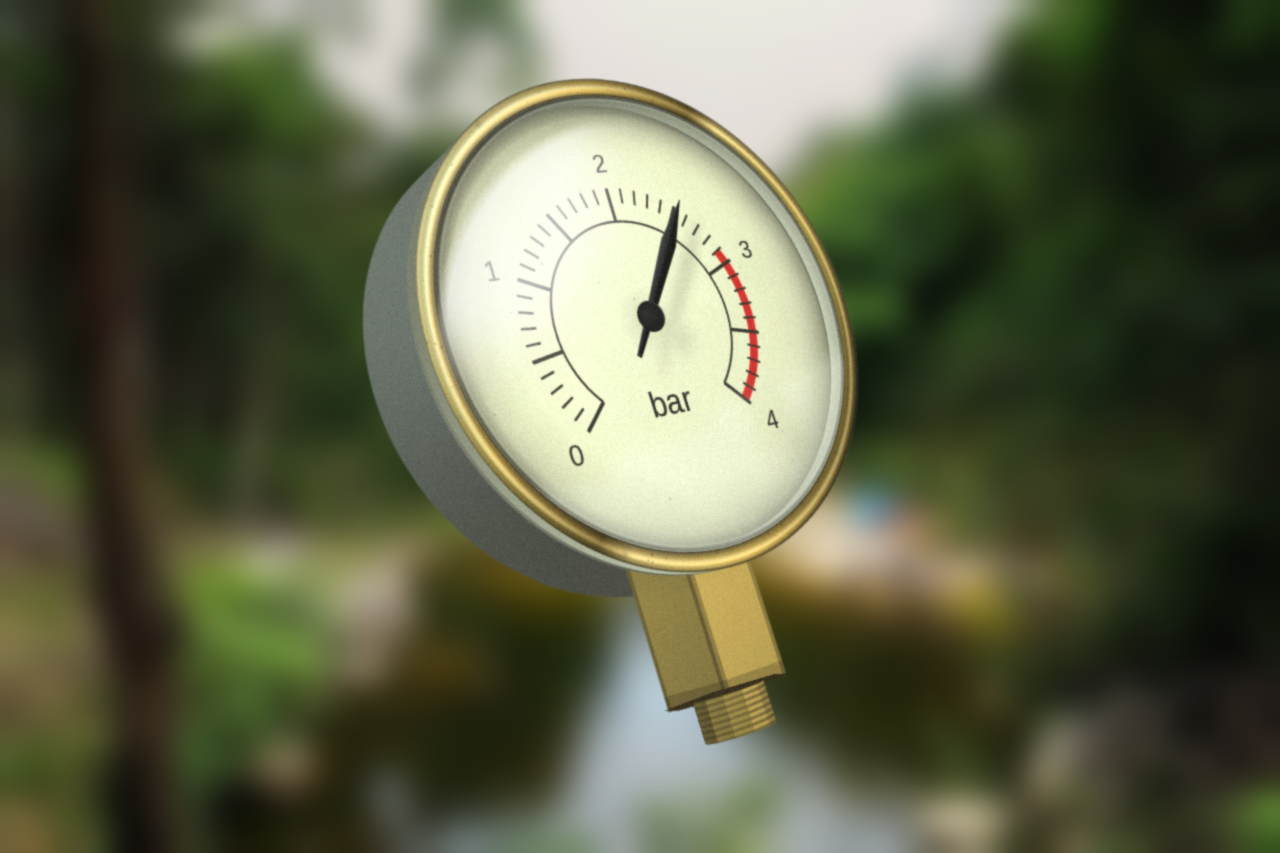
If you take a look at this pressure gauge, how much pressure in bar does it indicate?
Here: 2.5 bar
